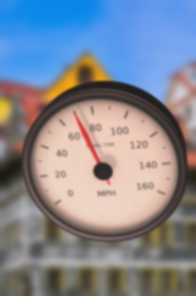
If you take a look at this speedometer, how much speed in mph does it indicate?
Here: 70 mph
